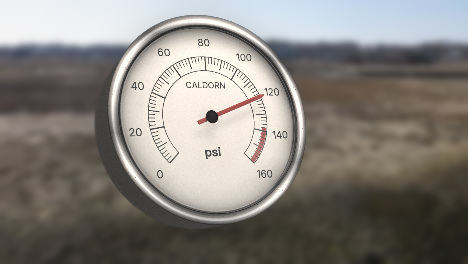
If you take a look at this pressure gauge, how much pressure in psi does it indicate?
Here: 120 psi
